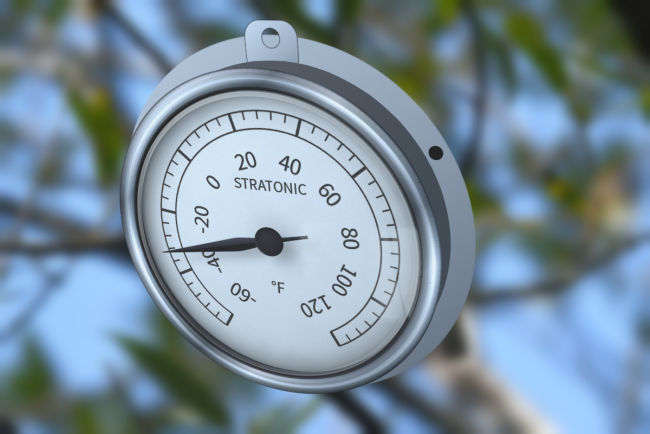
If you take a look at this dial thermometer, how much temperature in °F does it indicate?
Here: -32 °F
